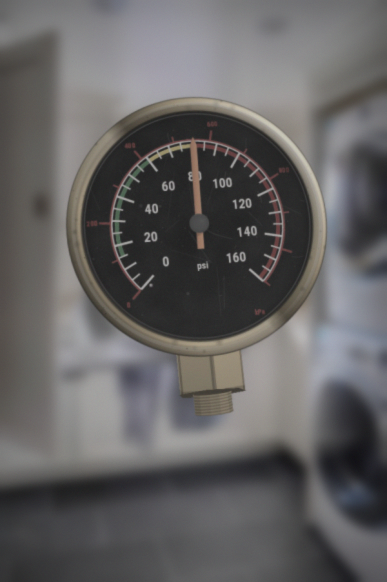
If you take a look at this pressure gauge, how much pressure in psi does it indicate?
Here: 80 psi
